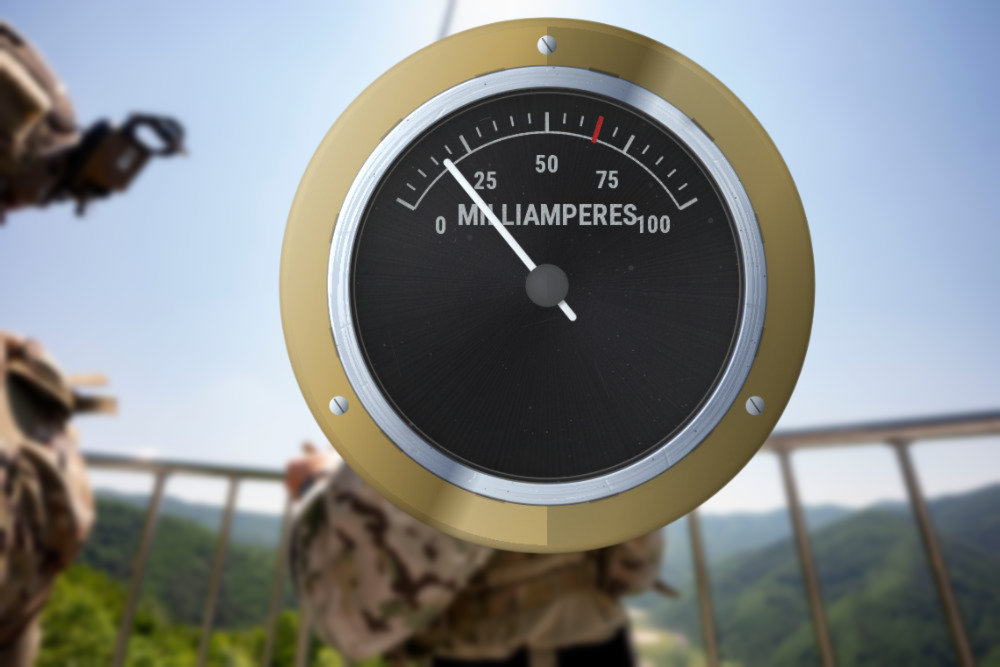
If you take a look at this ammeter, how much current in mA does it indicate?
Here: 17.5 mA
